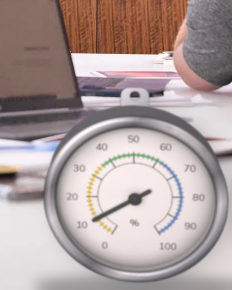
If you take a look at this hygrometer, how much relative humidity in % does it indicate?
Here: 10 %
